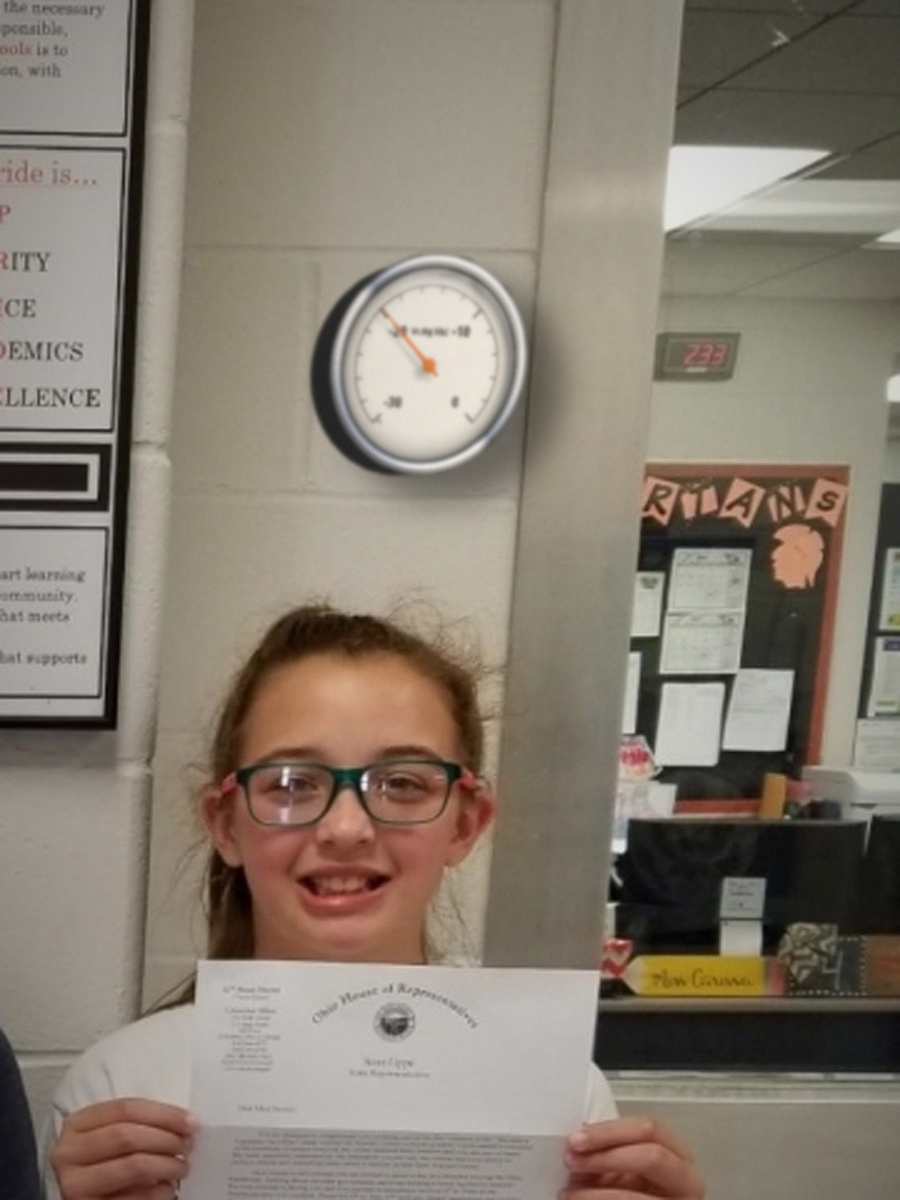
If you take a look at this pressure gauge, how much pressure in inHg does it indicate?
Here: -20 inHg
